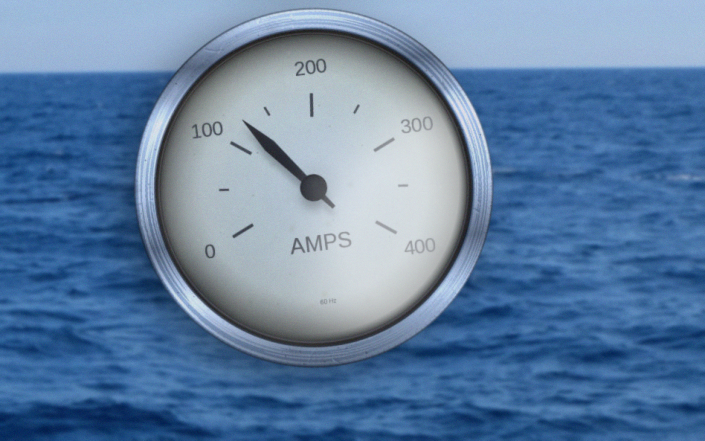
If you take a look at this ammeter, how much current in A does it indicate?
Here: 125 A
